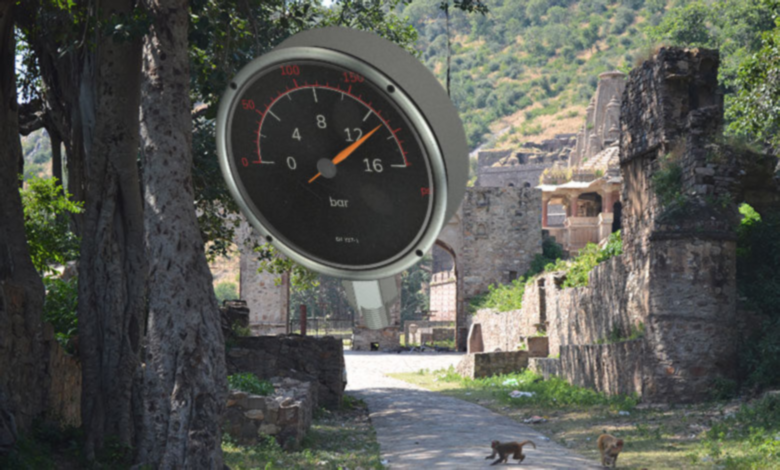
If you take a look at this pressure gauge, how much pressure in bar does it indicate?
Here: 13 bar
